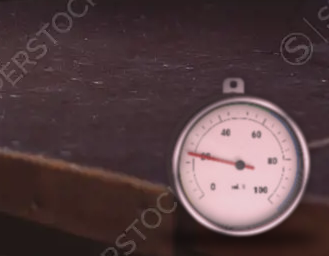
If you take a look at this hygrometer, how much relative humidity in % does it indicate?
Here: 20 %
